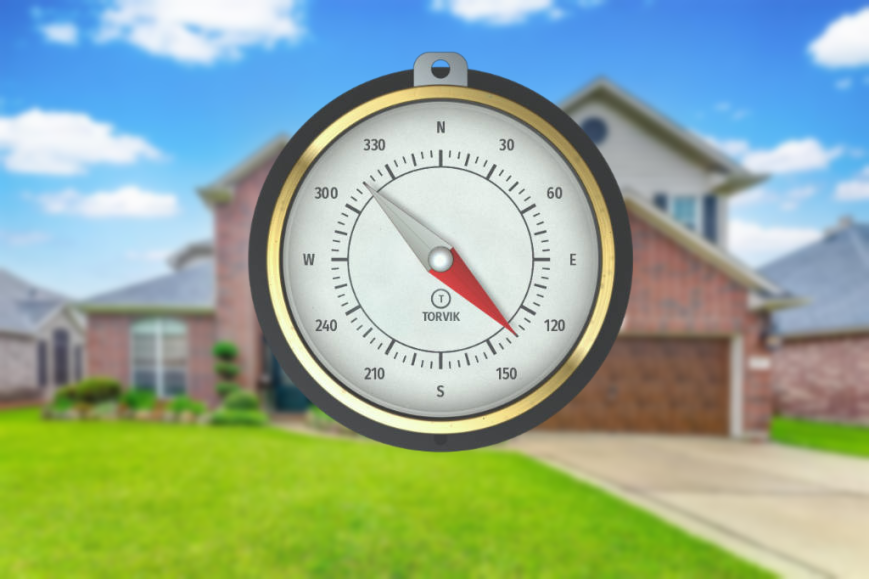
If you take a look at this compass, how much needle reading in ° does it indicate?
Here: 135 °
